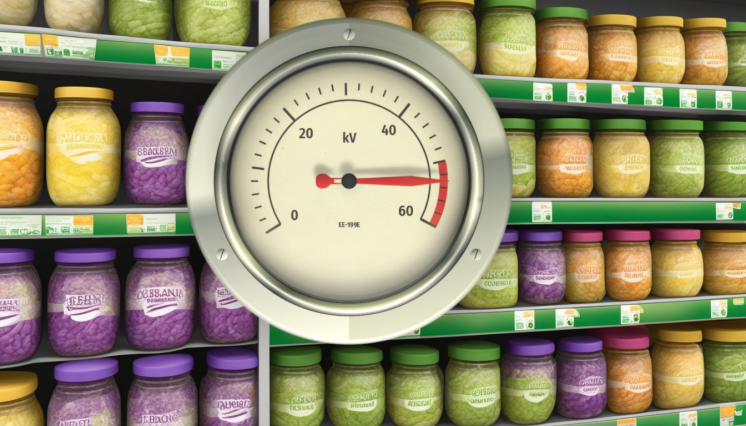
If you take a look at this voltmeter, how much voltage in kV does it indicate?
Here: 53 kV
